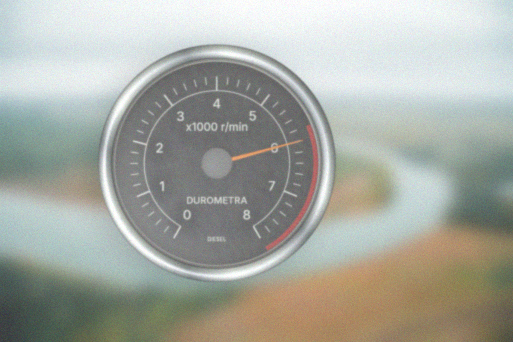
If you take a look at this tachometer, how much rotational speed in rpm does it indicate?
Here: 6000 rpm
